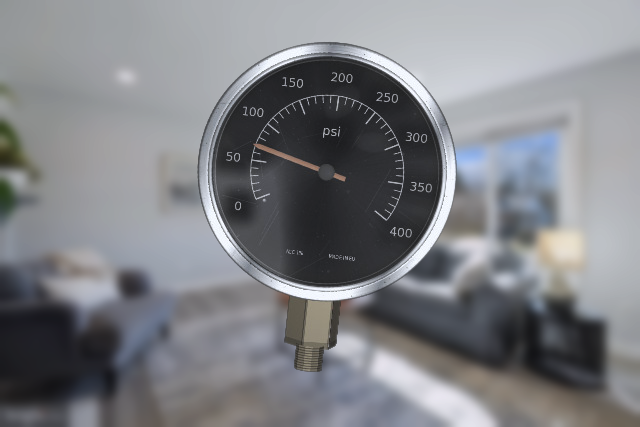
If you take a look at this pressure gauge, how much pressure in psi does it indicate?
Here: 70 psi
